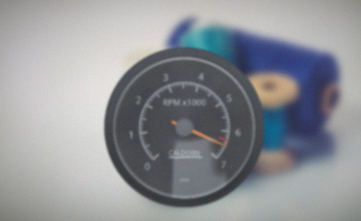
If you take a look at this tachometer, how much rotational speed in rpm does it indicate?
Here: 6500 rpm
